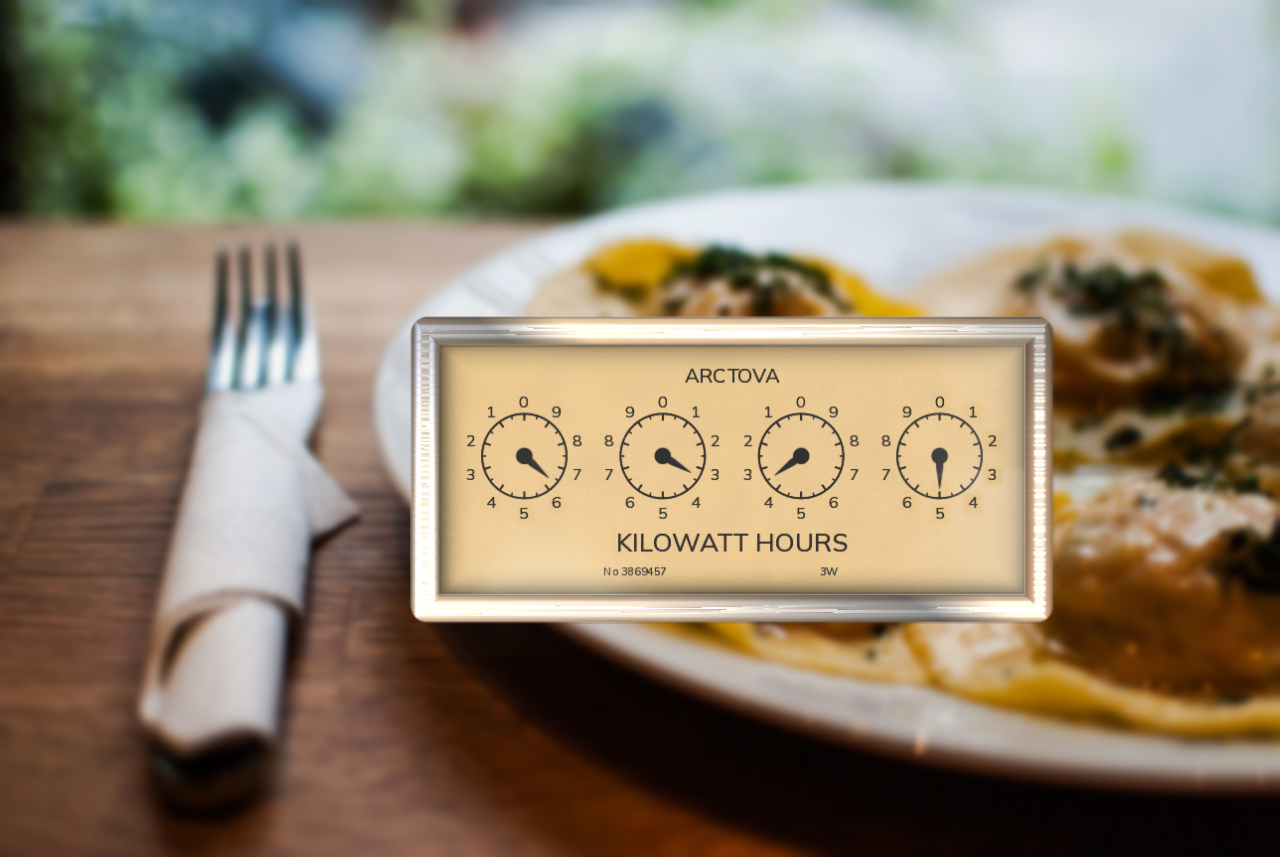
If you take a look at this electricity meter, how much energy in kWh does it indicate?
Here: 6335 kWh
